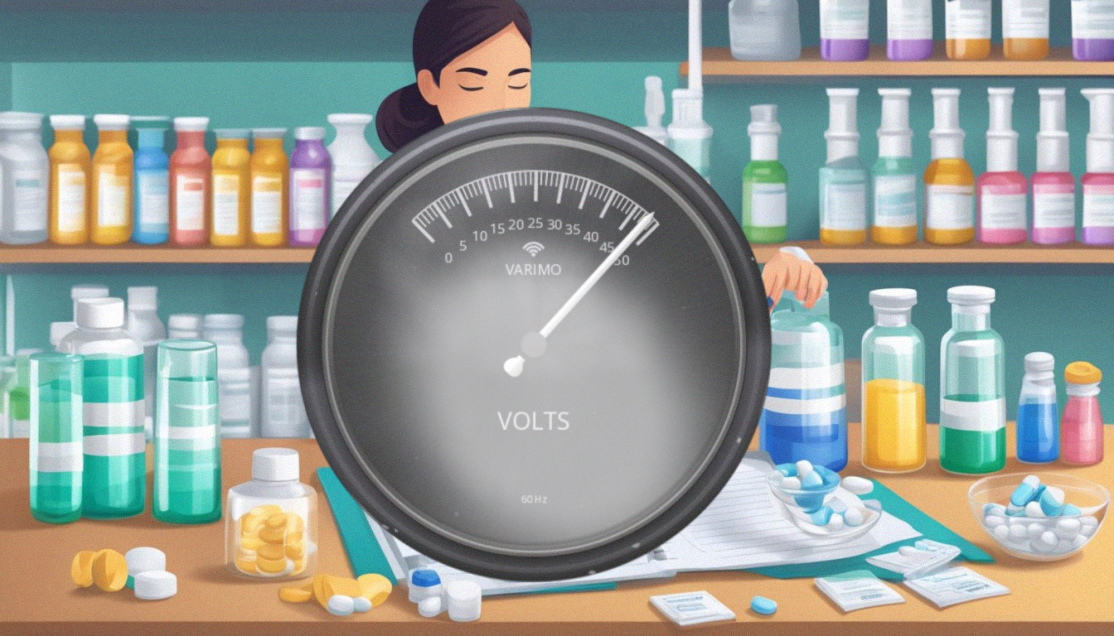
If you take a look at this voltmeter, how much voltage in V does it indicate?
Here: 48 V
